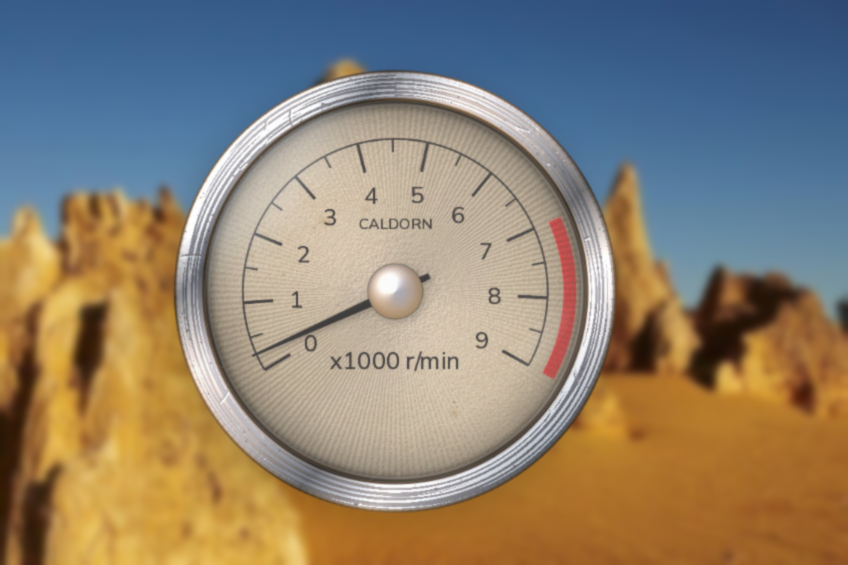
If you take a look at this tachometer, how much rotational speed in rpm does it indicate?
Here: 250 rpm
